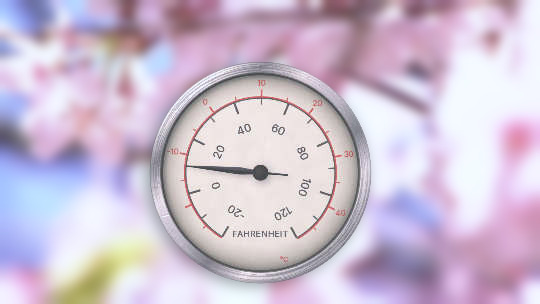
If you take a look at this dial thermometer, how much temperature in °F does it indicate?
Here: 10 °F
